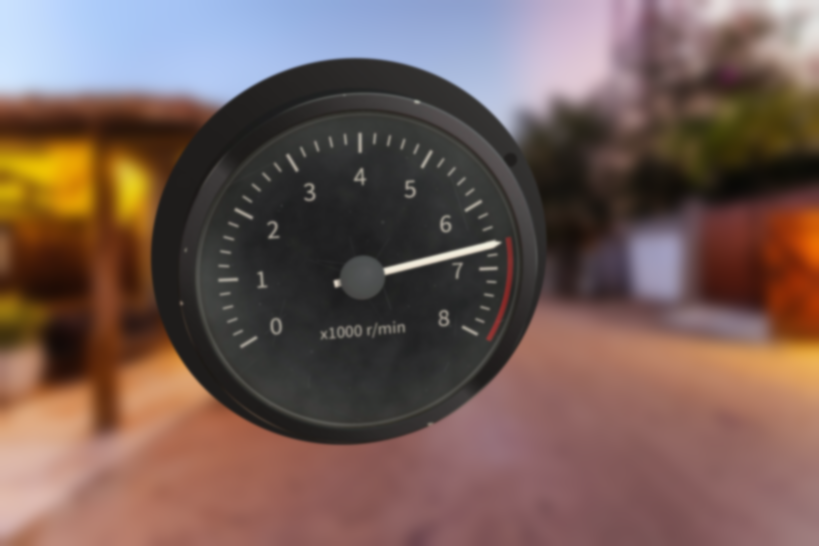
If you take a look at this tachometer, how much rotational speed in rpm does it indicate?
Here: 6600 rpm
